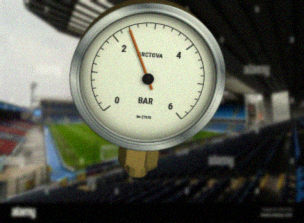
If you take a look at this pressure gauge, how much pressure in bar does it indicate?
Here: 2.4 bar
